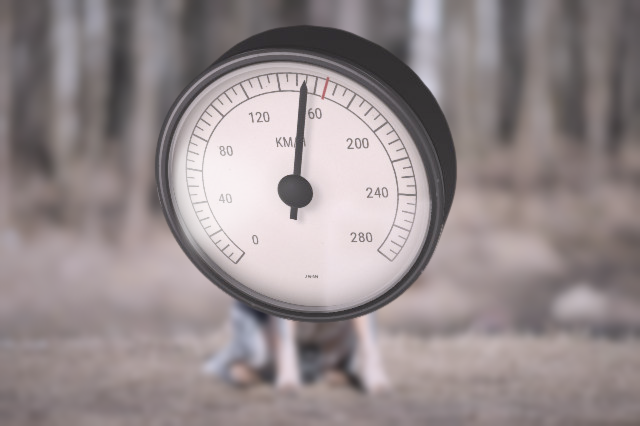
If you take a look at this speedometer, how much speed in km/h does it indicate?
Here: 155 km/h
